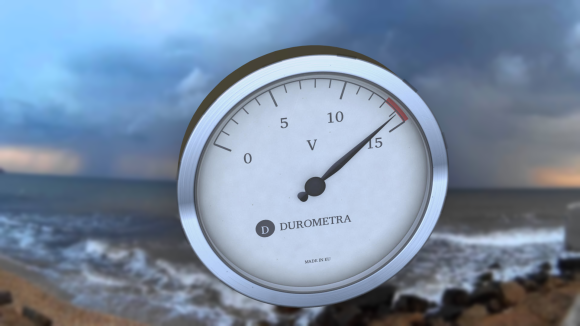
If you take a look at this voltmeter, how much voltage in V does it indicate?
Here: 14 V
